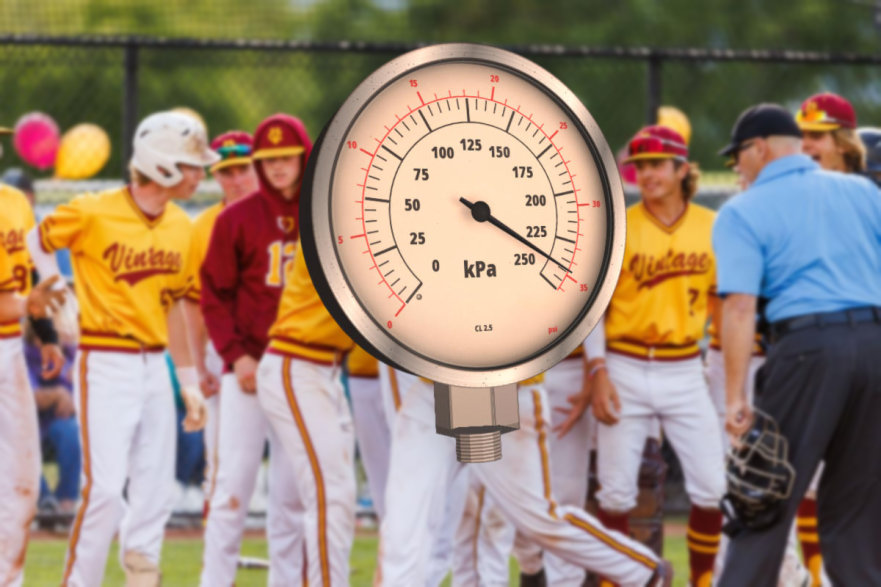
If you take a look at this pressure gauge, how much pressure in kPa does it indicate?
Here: 240 kPa
